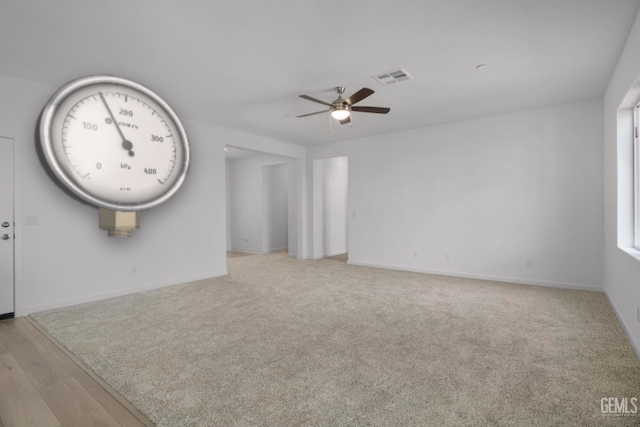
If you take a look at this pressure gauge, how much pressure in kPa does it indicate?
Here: 160 kPa
